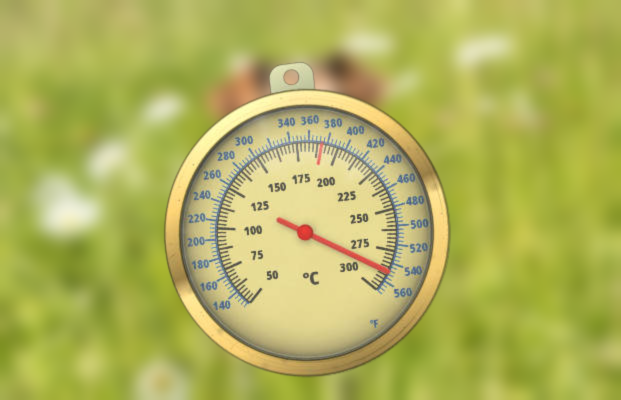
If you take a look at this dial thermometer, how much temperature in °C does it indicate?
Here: 287.5 °C
